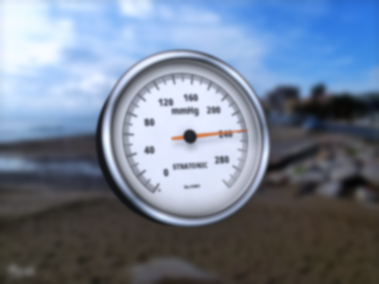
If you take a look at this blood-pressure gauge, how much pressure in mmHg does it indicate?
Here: 240 mmHg
